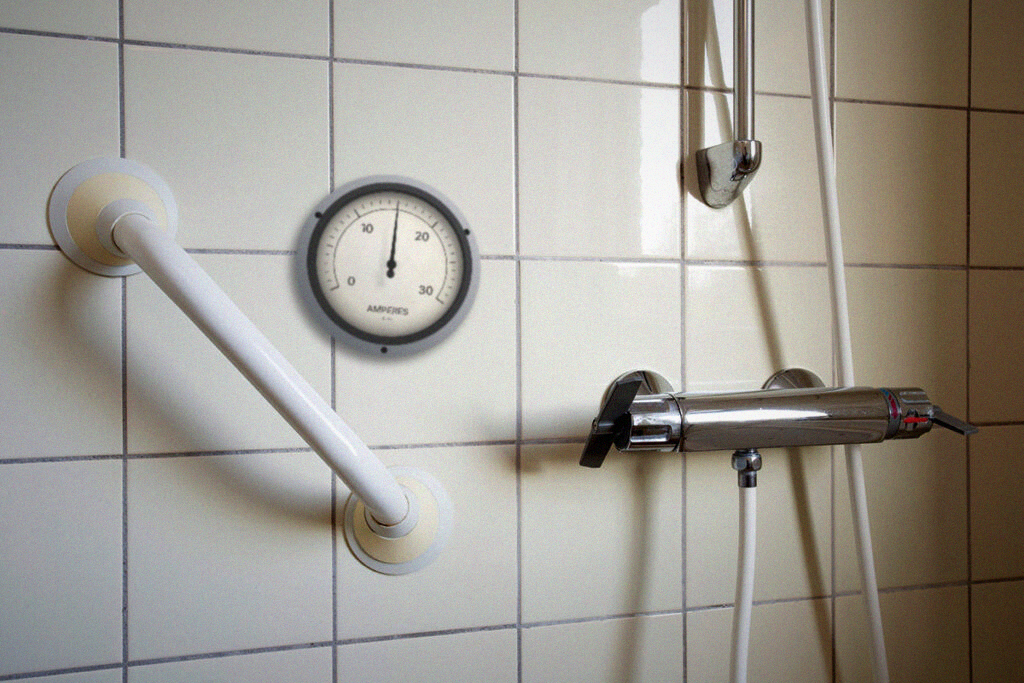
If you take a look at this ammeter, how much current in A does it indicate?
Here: 15 A
